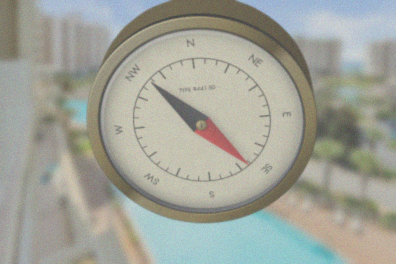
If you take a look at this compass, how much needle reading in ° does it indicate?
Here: 140 °
